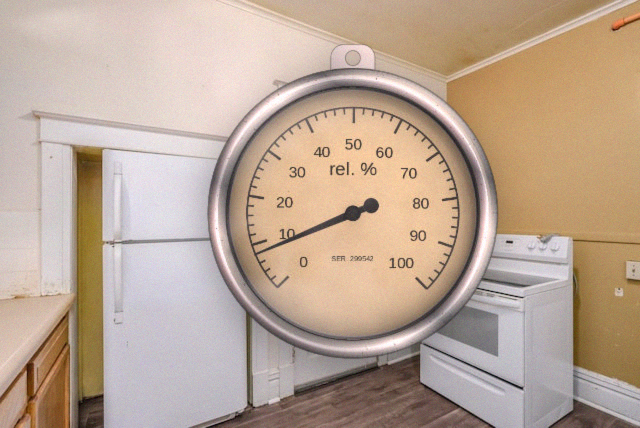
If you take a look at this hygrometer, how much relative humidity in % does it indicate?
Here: 8 %
